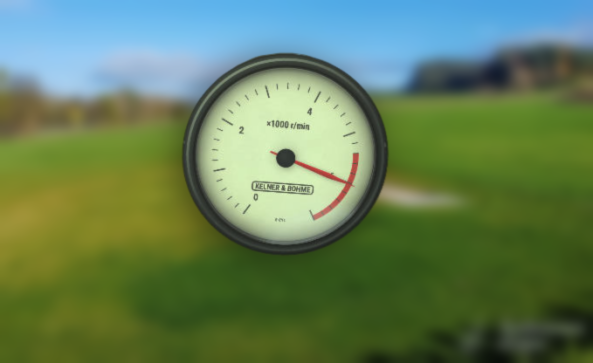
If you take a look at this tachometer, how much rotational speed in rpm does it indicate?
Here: 6000 rpm
